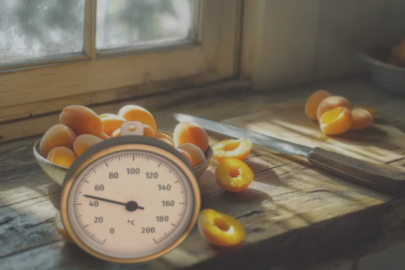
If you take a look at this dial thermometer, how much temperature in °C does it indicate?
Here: 50 °C
